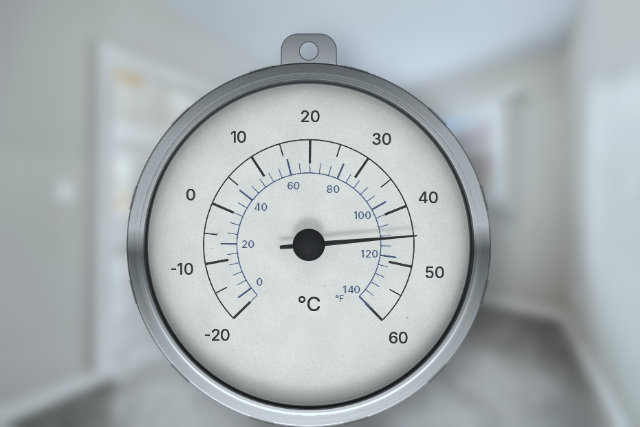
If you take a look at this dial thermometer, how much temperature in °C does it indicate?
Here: 45 °C
